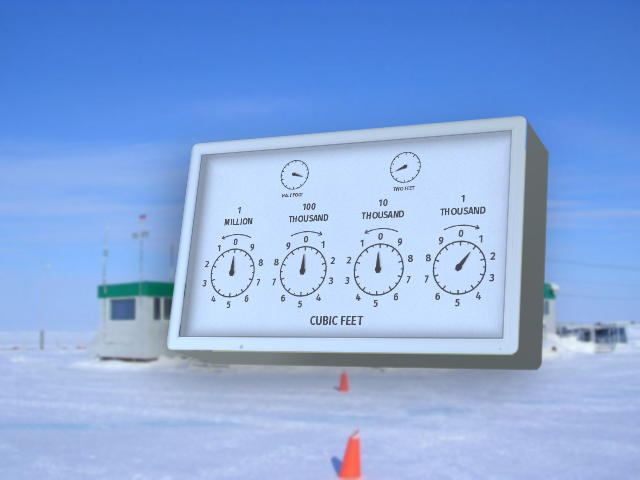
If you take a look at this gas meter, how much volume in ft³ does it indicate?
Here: 100 ft³
